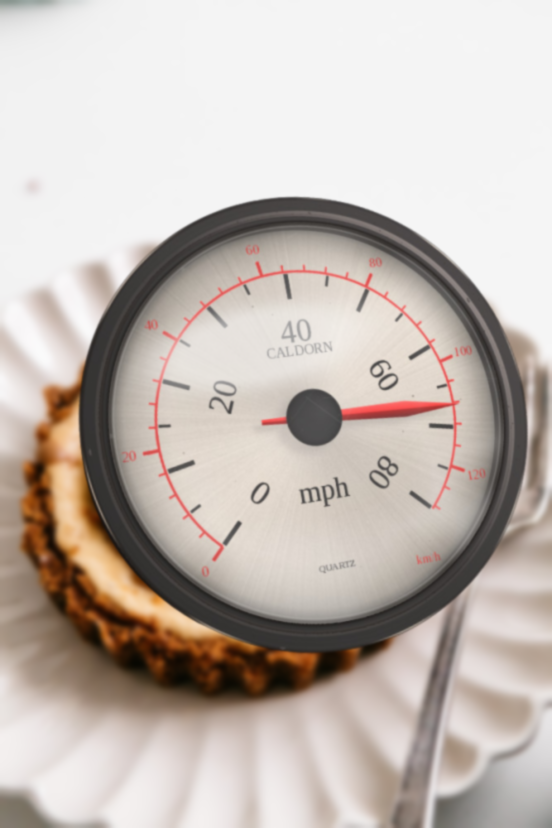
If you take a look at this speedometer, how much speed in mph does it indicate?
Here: 67.5 mph
